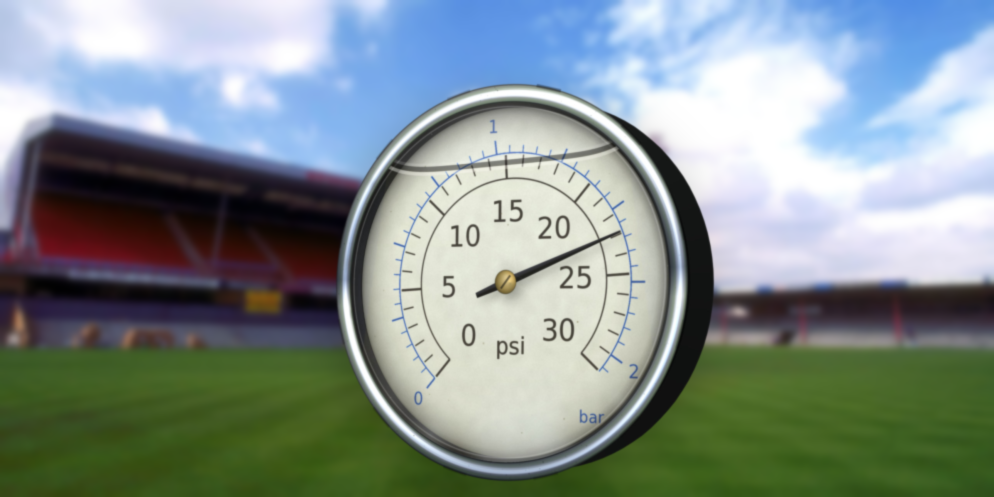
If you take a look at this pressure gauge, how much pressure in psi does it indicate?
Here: 23 psi
